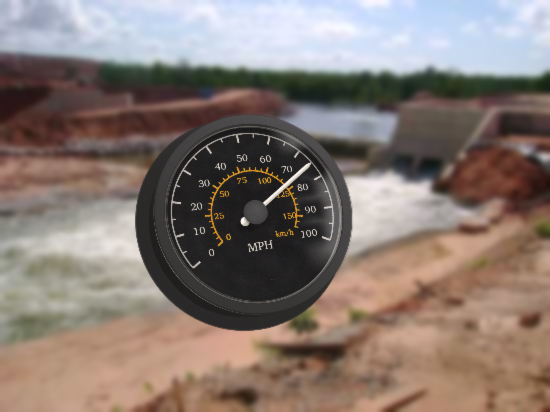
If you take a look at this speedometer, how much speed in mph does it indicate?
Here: 75 mph
